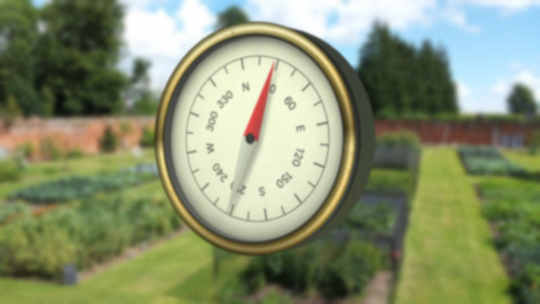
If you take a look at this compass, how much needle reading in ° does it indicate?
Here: 30 °
